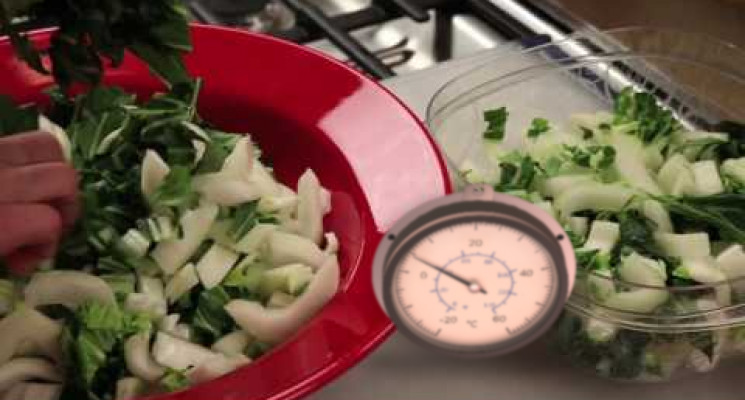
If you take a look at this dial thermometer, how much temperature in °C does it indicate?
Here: 5 °C
